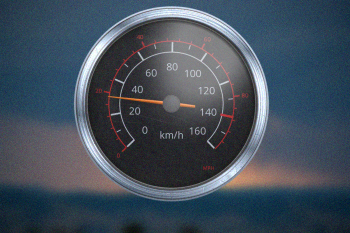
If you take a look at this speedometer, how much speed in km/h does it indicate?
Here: 30 km/h
